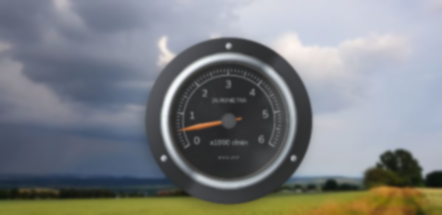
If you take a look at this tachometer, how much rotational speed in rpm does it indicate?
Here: 500 rpm
